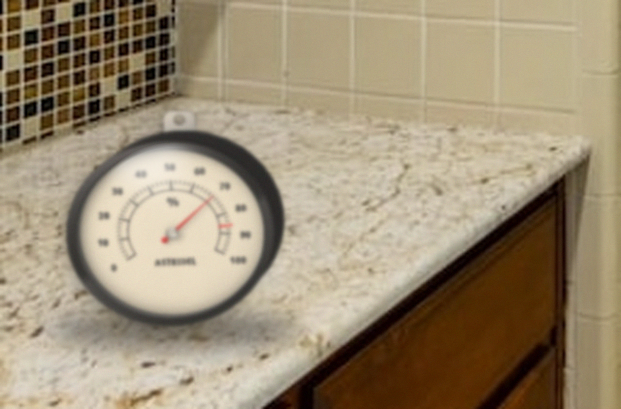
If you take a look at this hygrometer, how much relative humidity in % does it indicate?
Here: 70 %
